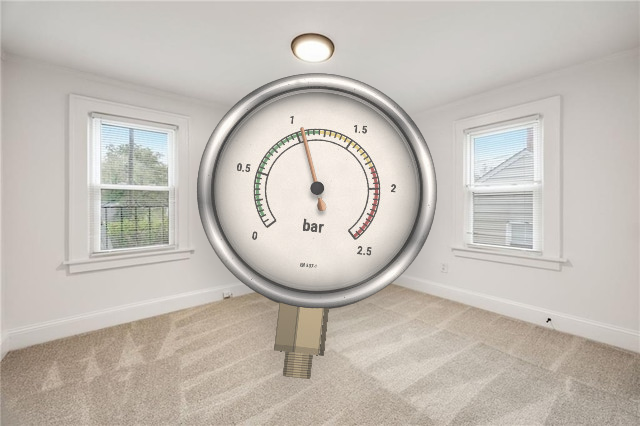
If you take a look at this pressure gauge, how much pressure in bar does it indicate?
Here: 1.05 bar
